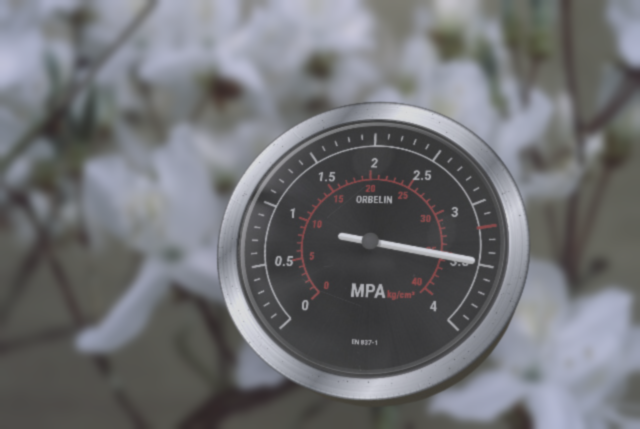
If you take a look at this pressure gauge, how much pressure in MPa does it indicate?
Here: 3.5 MPa
